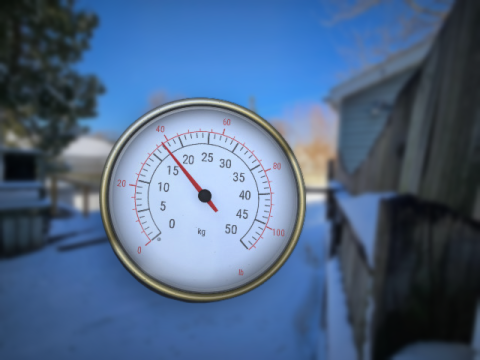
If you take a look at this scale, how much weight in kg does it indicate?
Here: 17 kg
